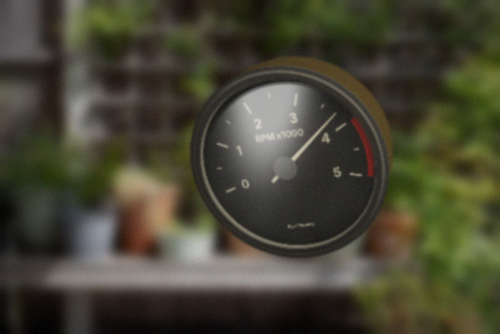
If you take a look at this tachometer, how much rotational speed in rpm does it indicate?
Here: 3750 rpm
